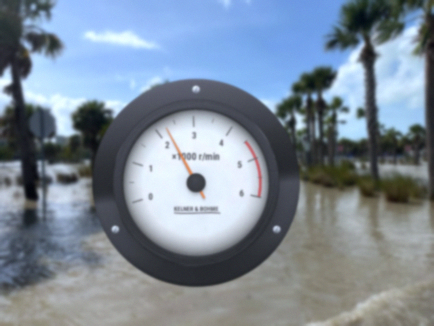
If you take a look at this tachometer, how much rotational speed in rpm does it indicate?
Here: 2250 rpm
